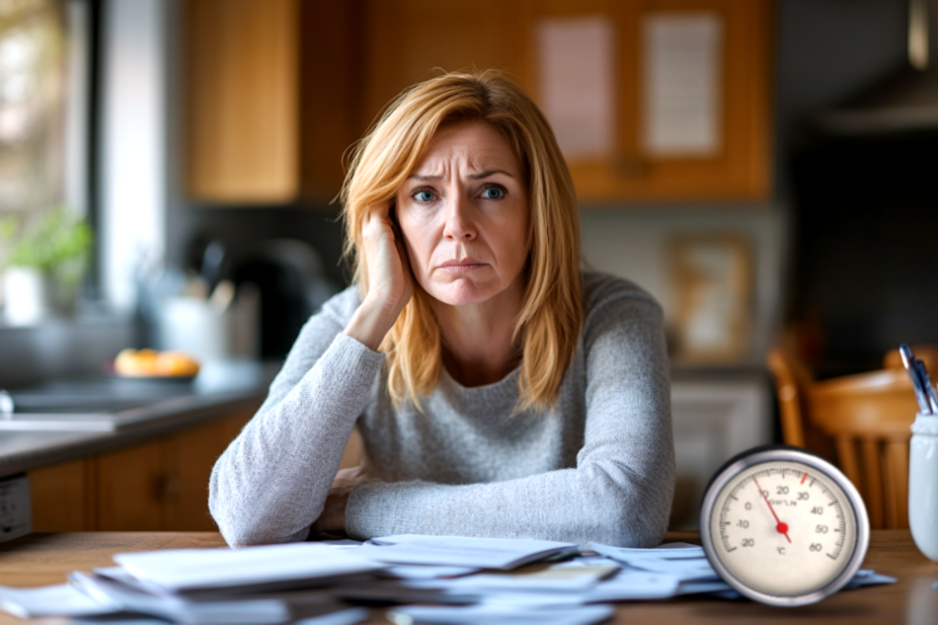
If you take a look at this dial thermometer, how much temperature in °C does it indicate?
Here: 10 °C
